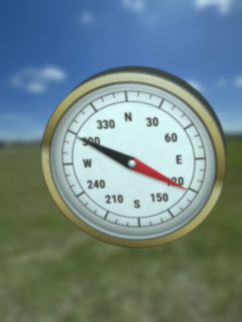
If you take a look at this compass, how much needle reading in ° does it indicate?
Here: 120 °
